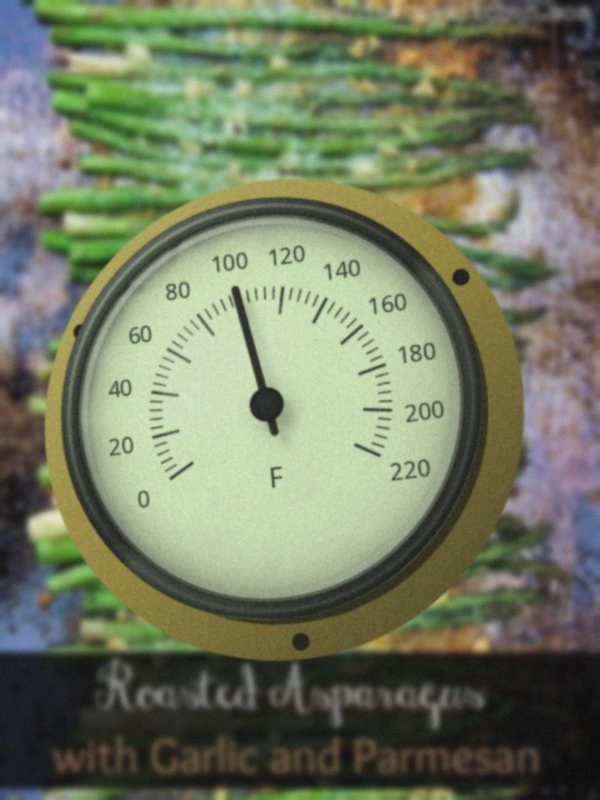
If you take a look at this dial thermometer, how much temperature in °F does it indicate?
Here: 100 °F
